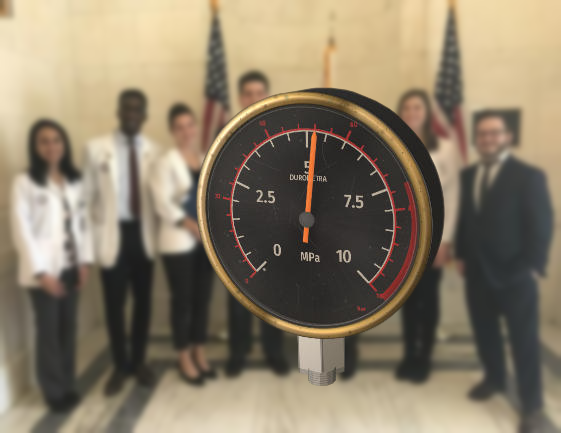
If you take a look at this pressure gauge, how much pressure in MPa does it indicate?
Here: 5.25 MPa
